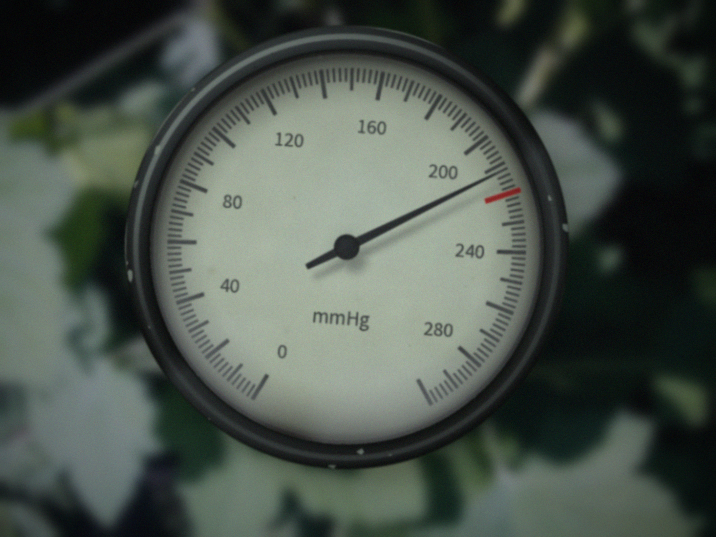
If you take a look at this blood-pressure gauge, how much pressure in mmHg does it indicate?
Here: 212 mmHg
